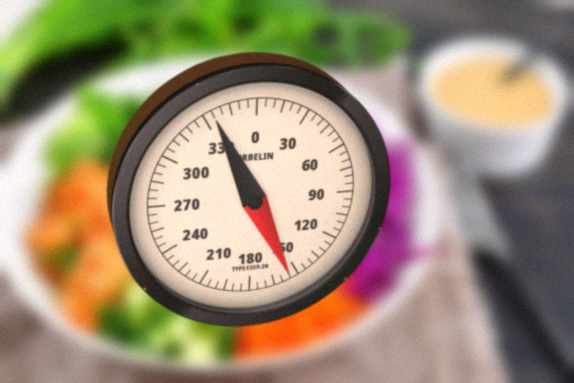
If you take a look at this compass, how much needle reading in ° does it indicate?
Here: 155 °
